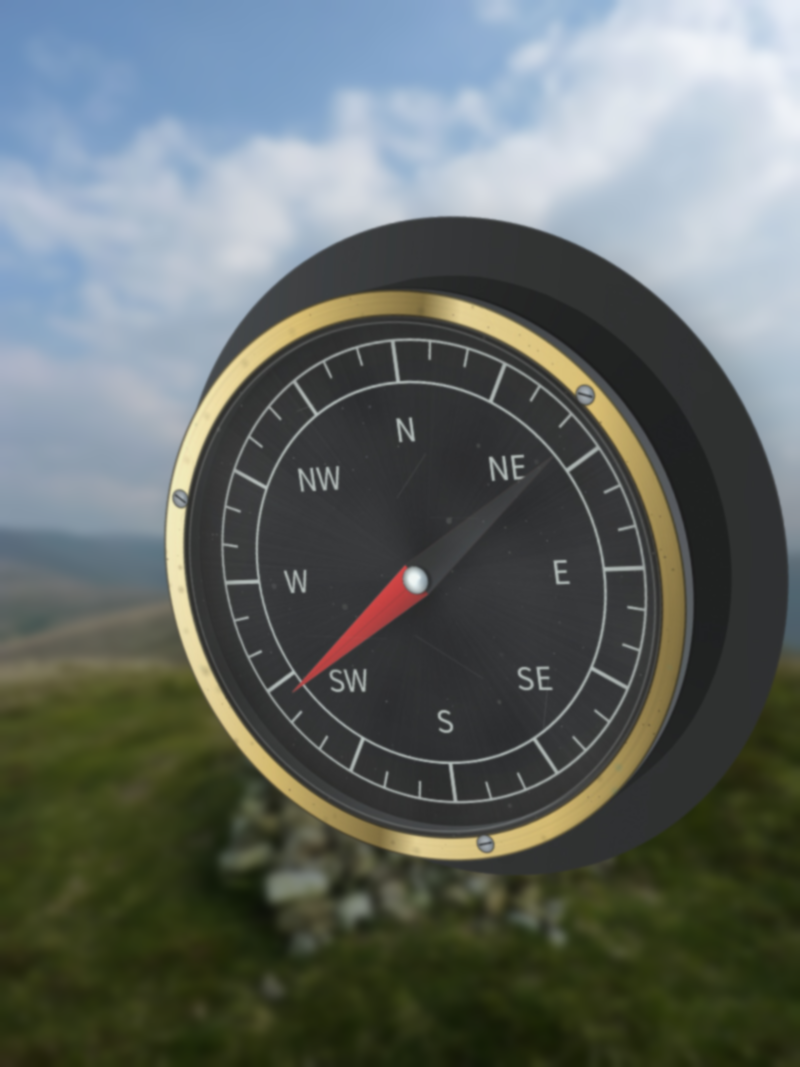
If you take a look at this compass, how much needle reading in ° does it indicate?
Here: 235 °
